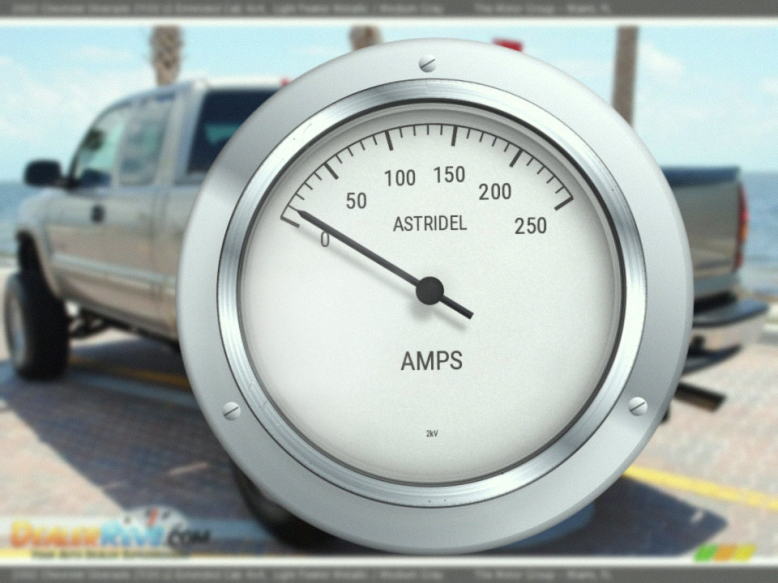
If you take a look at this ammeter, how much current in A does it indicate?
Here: 10 A
